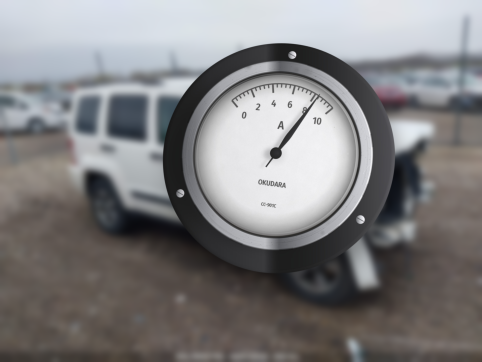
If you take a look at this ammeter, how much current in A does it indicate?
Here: 8.4 A
